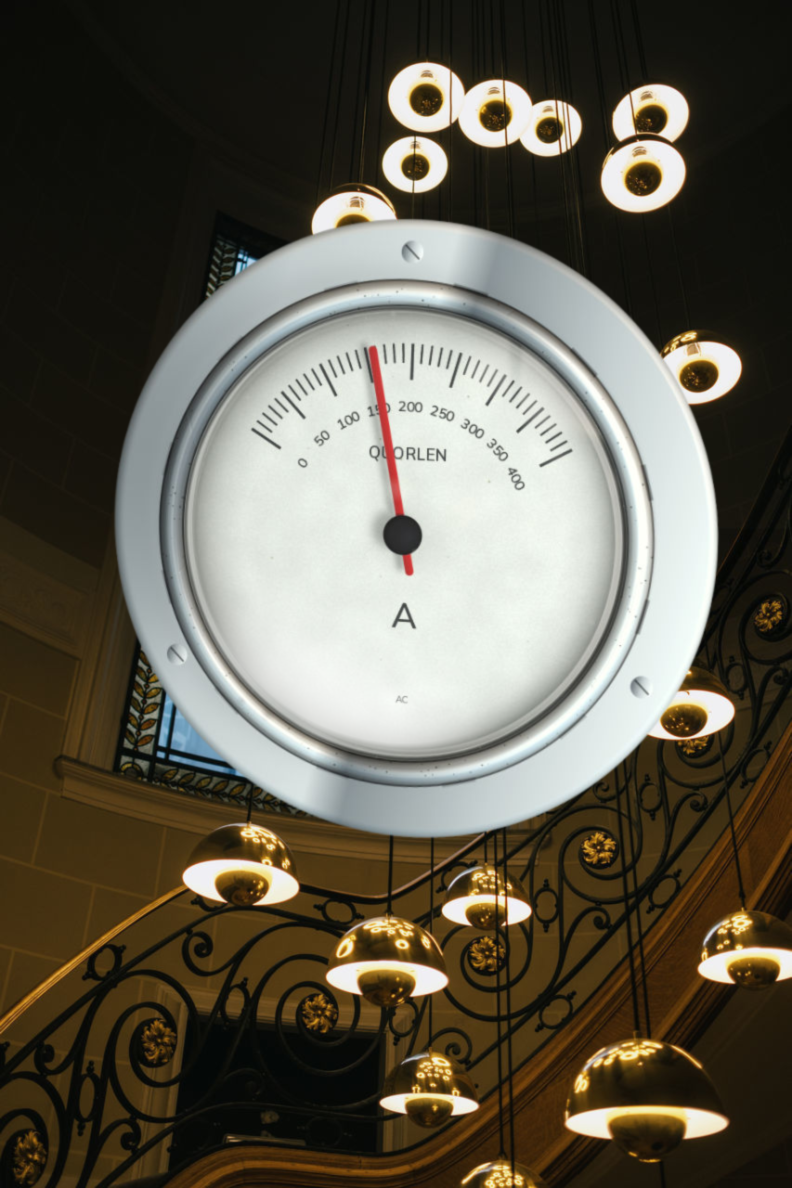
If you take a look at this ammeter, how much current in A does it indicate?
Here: 160 A
